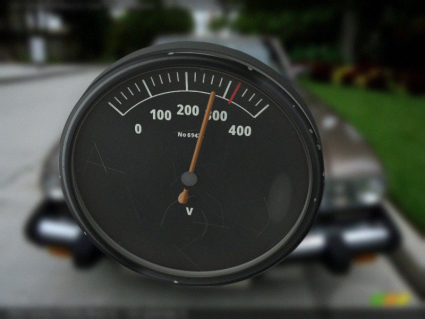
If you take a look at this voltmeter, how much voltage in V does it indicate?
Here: 270 V
